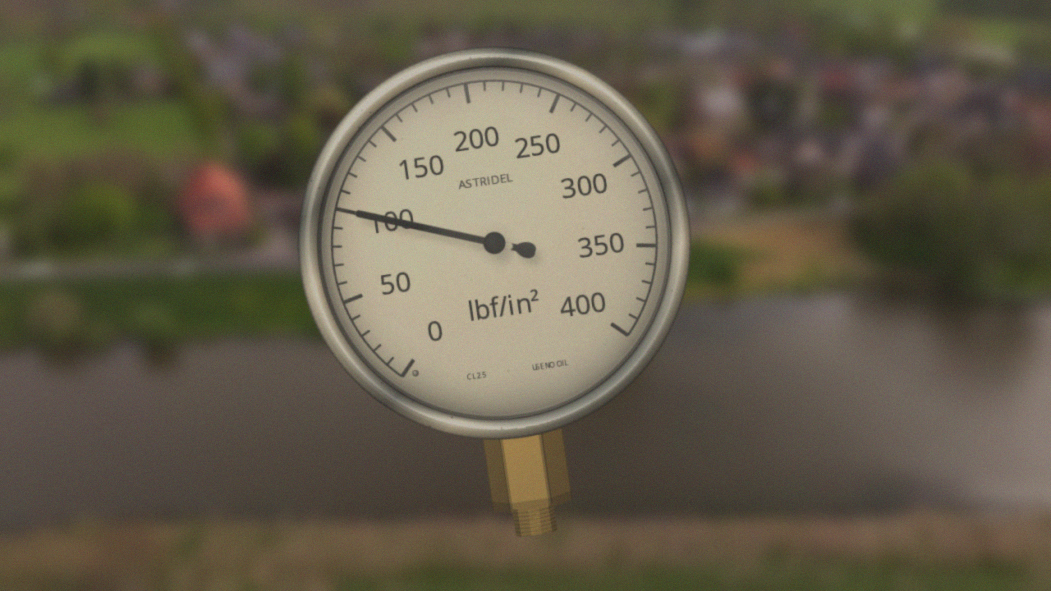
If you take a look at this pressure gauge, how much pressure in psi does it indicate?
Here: 100 psi
